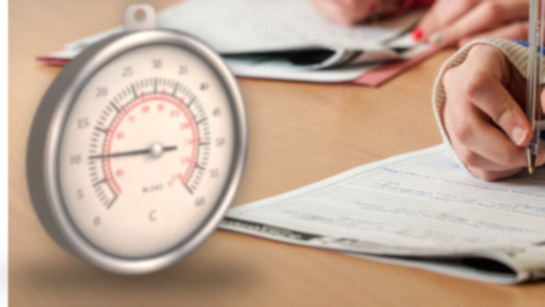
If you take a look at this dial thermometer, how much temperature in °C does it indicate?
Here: 10 °C
